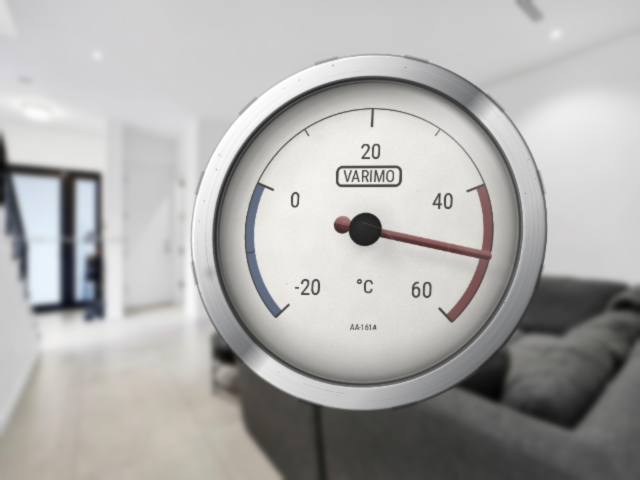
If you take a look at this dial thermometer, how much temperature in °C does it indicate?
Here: 50 °C
